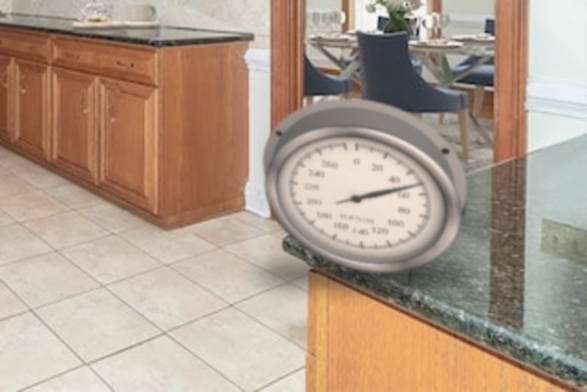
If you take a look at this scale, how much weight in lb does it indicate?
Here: 50 lb
